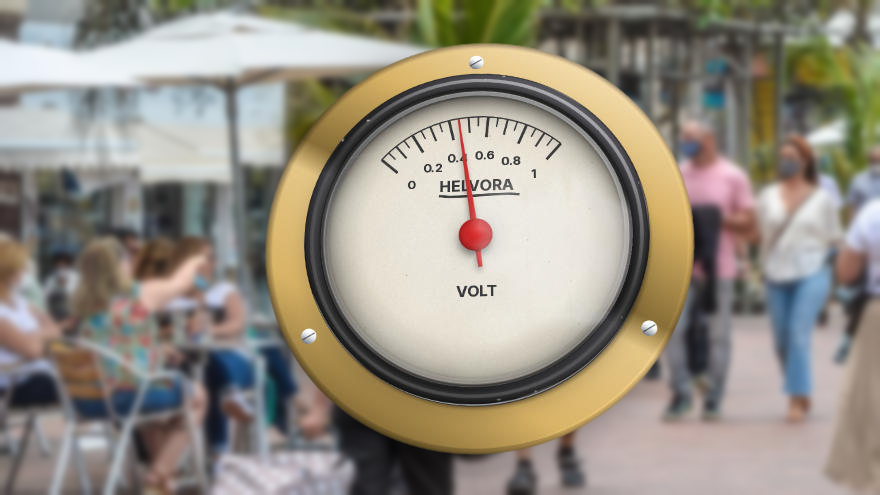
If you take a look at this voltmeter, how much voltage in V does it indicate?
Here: 0.45 V
